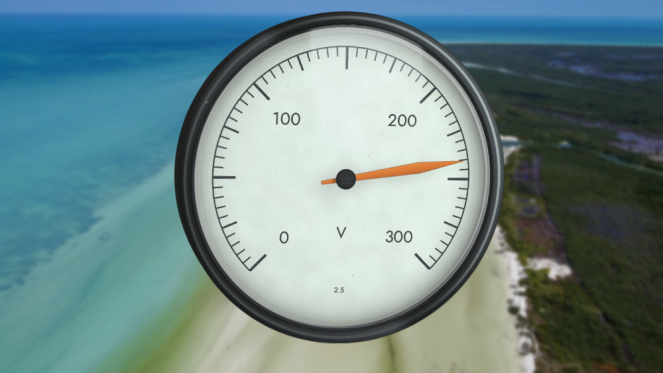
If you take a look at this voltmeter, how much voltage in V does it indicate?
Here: 240 V
